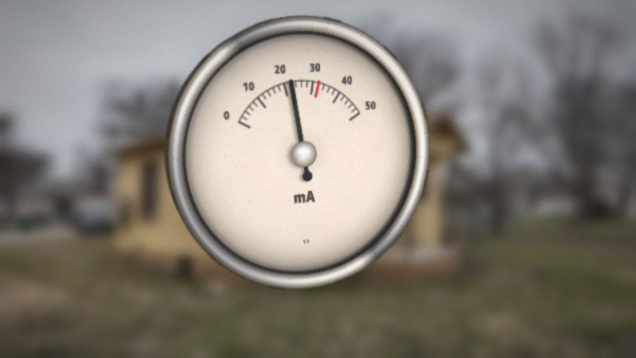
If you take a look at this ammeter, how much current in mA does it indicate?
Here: 22 mA
